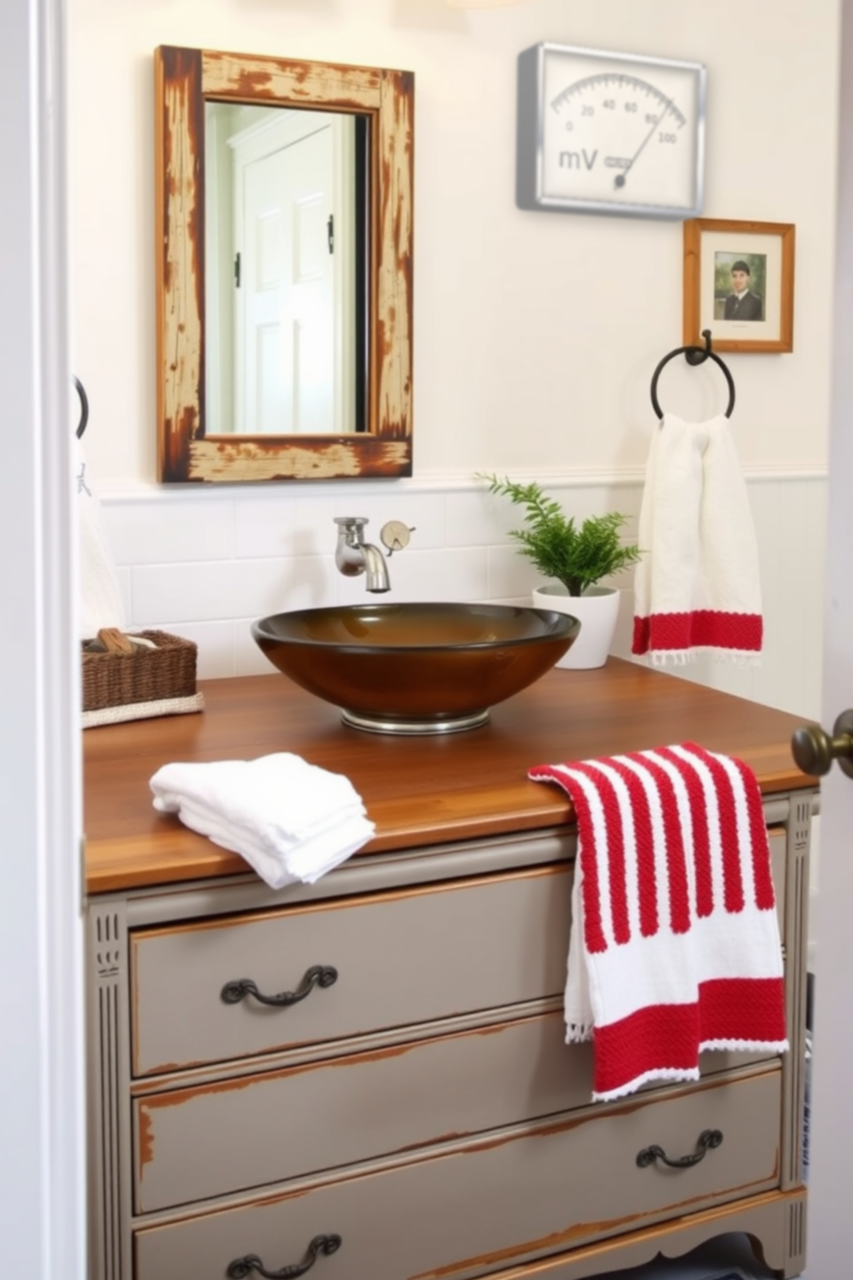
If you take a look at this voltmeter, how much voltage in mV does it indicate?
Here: 85 mV
